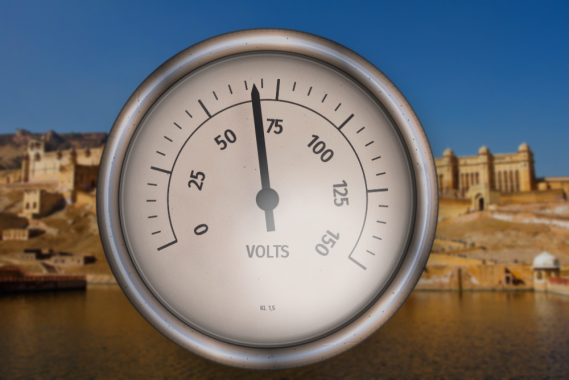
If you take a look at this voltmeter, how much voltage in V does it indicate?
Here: 67.5 V
